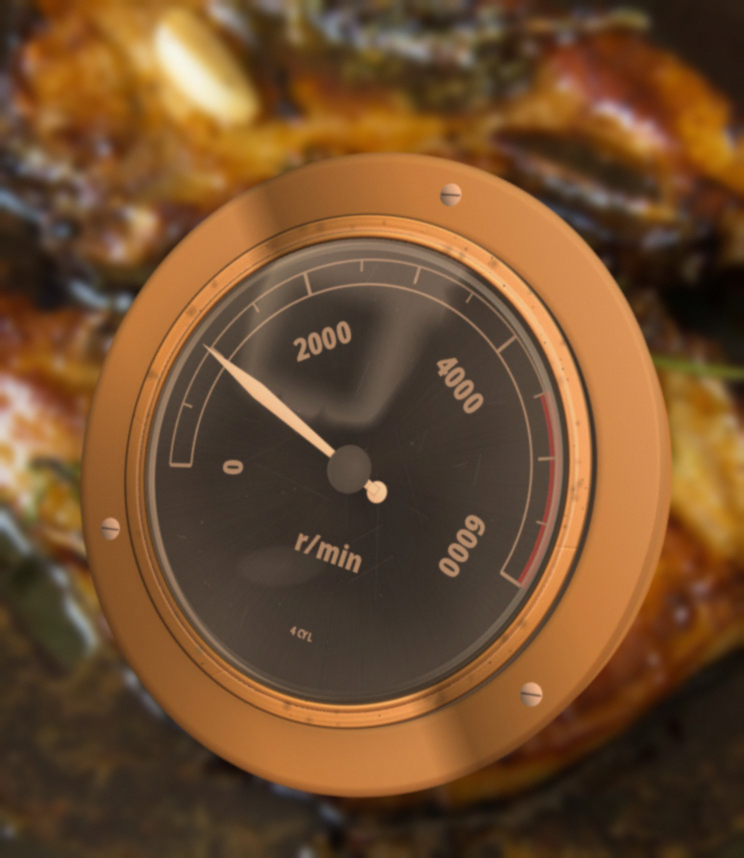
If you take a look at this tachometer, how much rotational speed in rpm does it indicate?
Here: 1000 rpm
